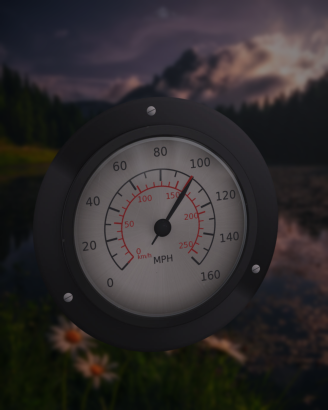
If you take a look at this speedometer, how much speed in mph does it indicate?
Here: 100 mph
